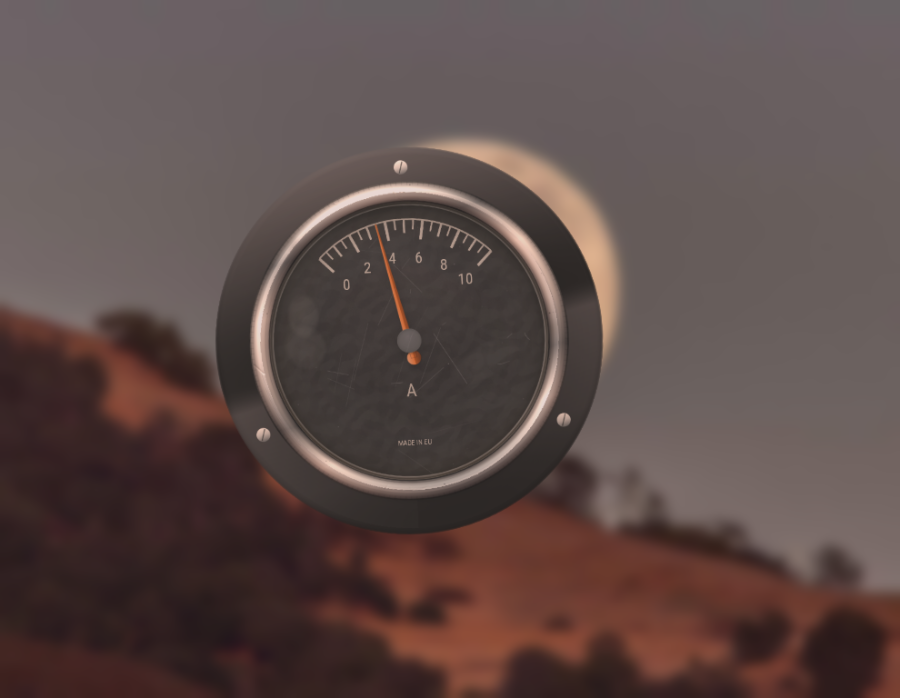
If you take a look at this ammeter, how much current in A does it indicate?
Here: 3.5 A
